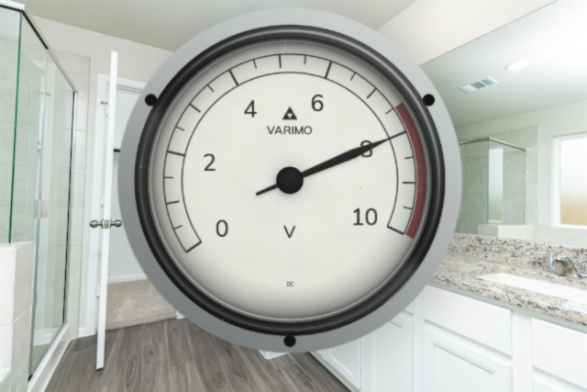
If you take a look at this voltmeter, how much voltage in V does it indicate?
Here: 8 V
